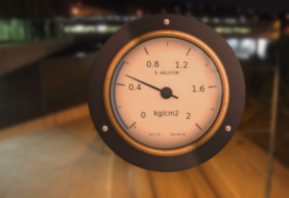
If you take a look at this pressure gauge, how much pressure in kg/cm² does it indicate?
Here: 0.5 kg/cm²
